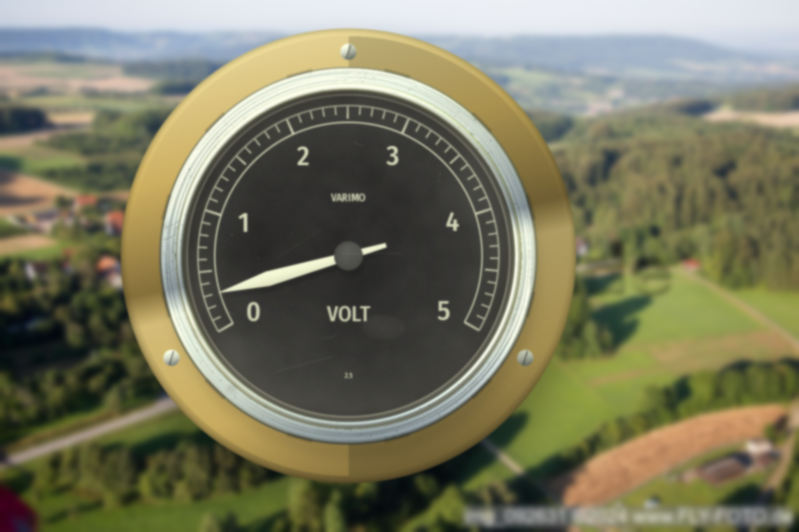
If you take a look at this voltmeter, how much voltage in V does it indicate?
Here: 0.3 V
